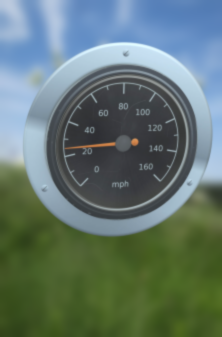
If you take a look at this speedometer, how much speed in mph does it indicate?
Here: 25 mph
